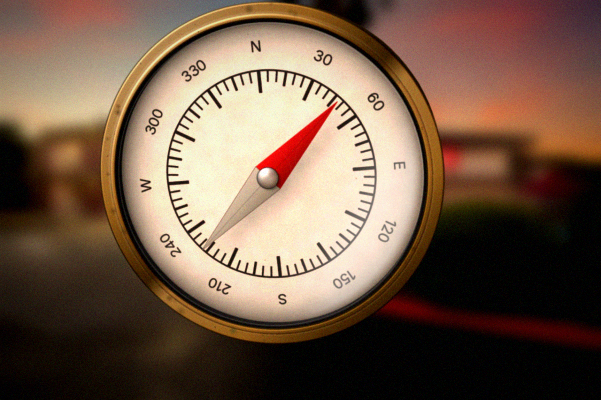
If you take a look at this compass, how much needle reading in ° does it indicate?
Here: 47.5 °
